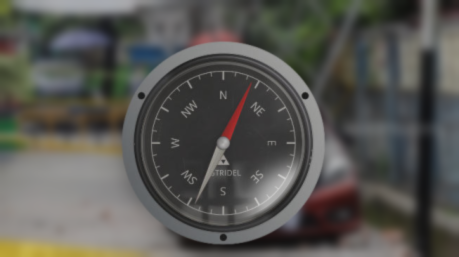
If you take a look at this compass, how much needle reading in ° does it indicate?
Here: 25 °
